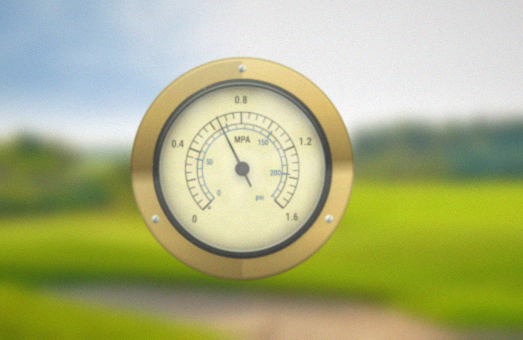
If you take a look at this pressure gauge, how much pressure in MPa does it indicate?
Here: 0.65 MPa
